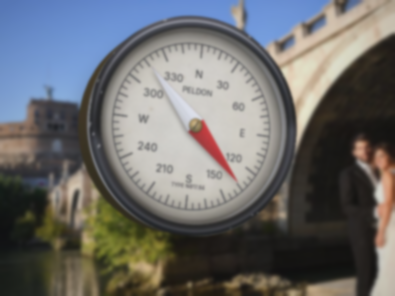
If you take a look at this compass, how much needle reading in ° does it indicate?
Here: 135 °
